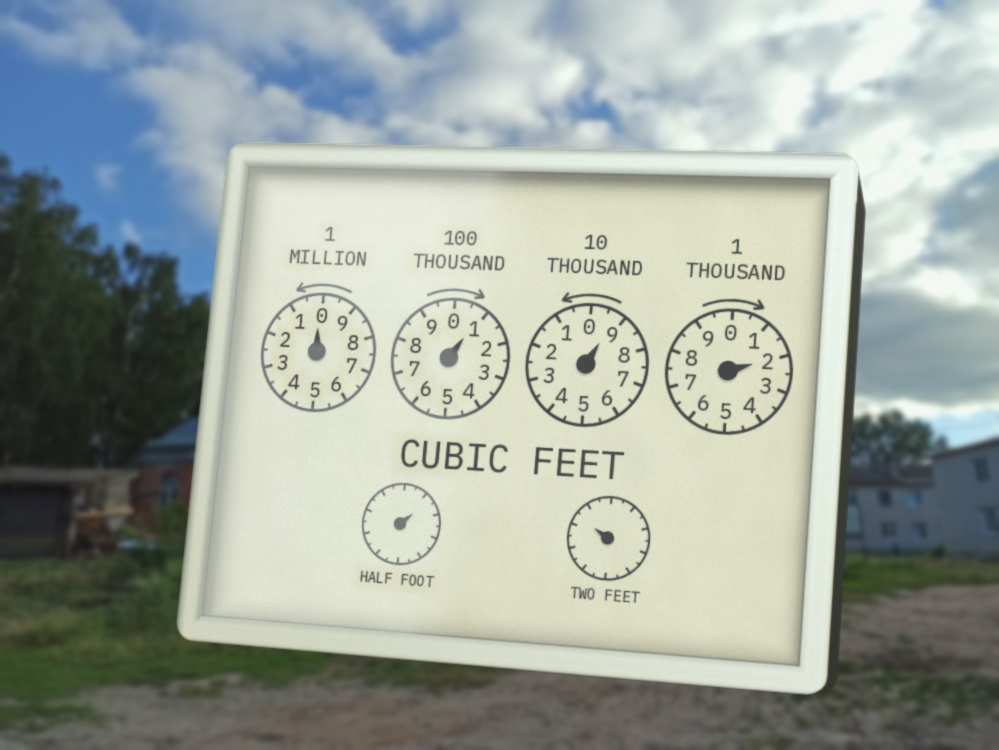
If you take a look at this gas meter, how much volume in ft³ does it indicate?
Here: 9200 ft³
